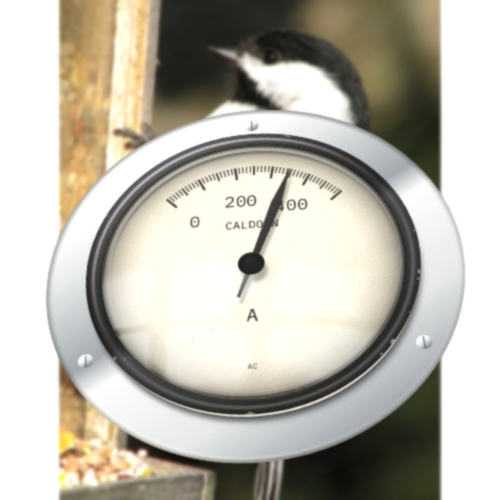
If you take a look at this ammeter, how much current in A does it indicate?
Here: 350 A
